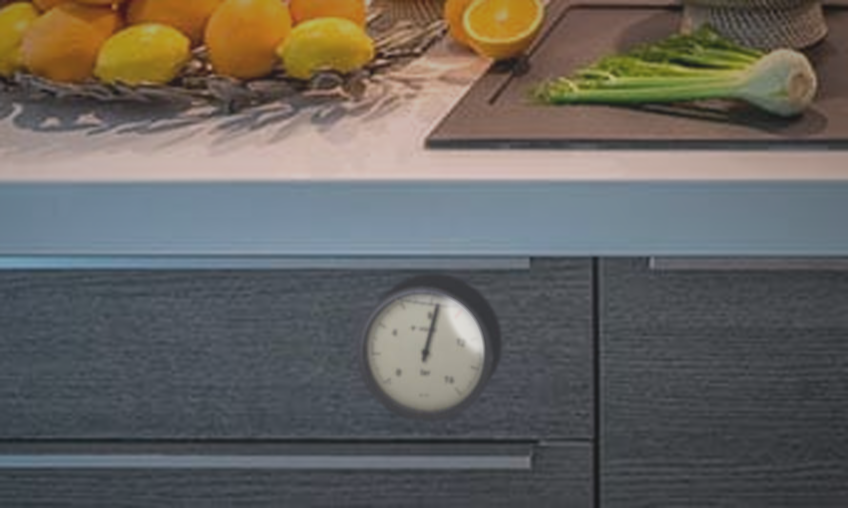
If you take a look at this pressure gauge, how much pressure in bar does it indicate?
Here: 8.5 bar
